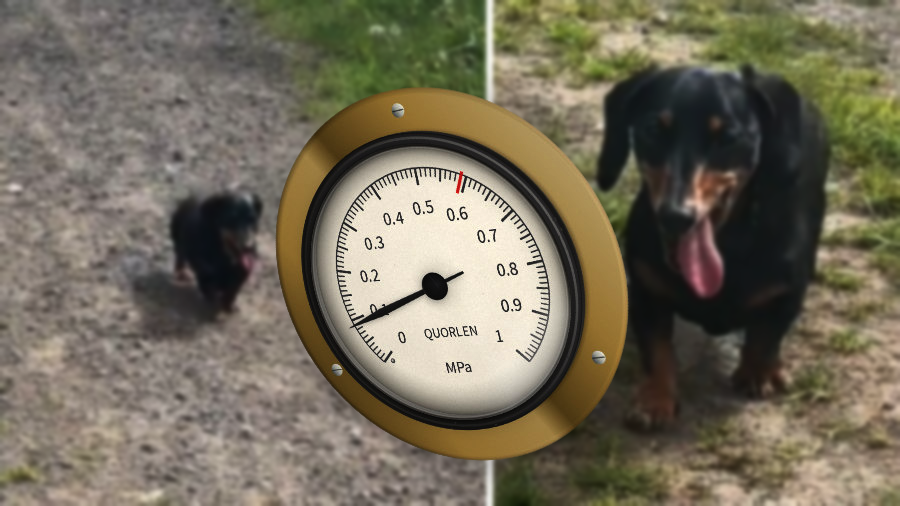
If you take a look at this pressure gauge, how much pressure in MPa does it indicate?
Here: 0.09 MPa
